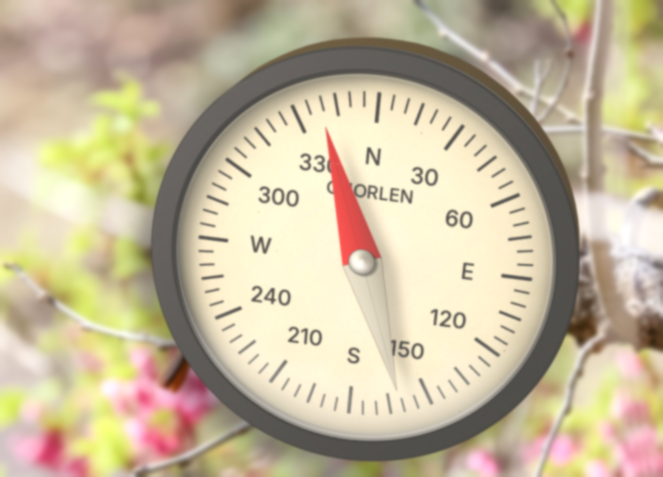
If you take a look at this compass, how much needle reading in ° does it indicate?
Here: 340 °
